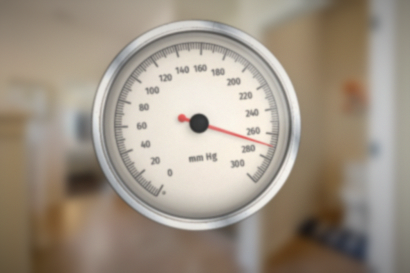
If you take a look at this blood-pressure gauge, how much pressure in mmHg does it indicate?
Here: 270 mmHg
